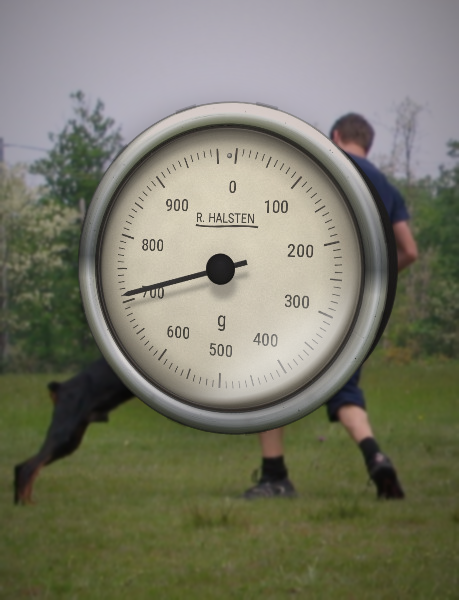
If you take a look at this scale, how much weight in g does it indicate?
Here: 710 g
